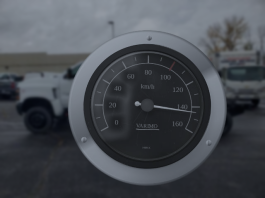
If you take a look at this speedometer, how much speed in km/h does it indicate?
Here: 145 km/h
